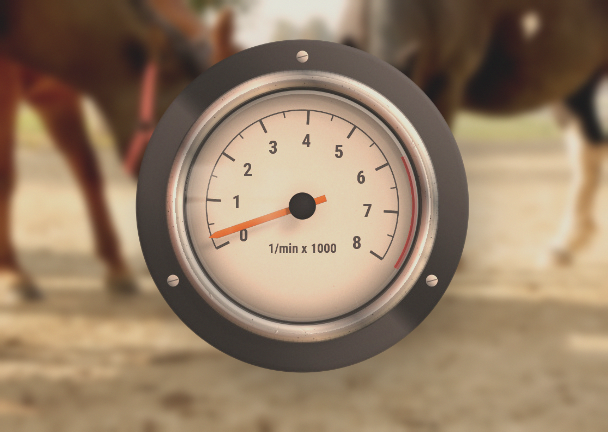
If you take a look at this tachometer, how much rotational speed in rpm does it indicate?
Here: 250 rpm
